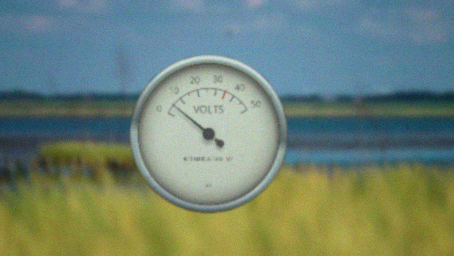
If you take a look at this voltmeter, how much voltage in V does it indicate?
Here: 5 V
